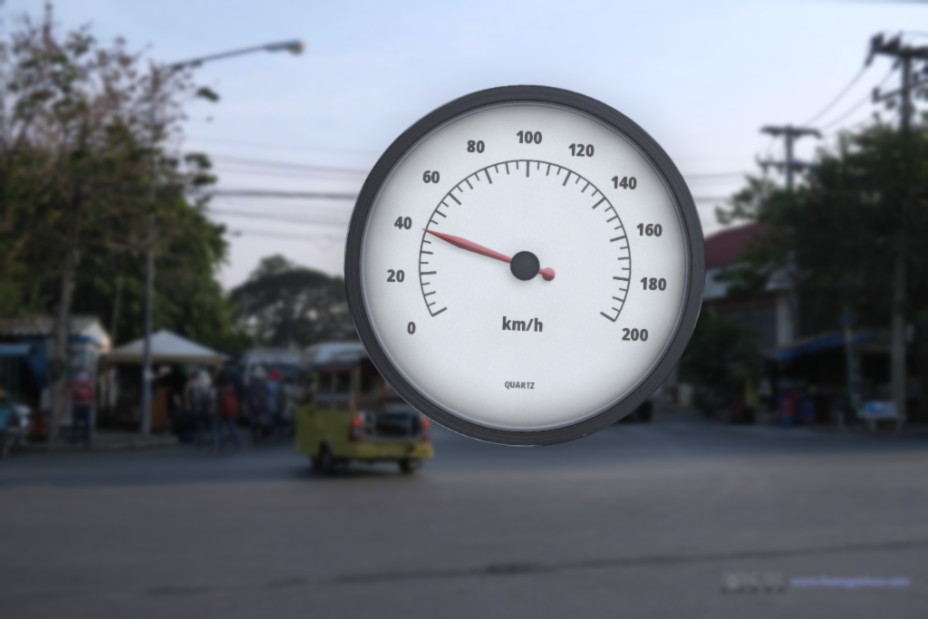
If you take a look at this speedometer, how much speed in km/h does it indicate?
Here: 40 km/h
